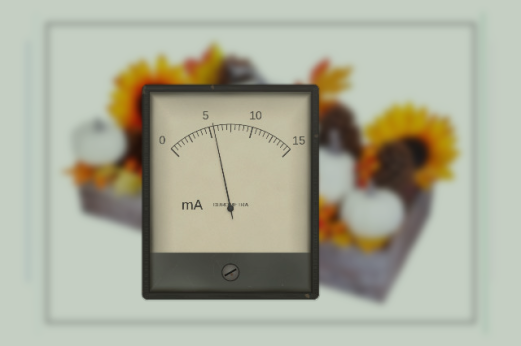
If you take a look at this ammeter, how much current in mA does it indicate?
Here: 5.5 mA
